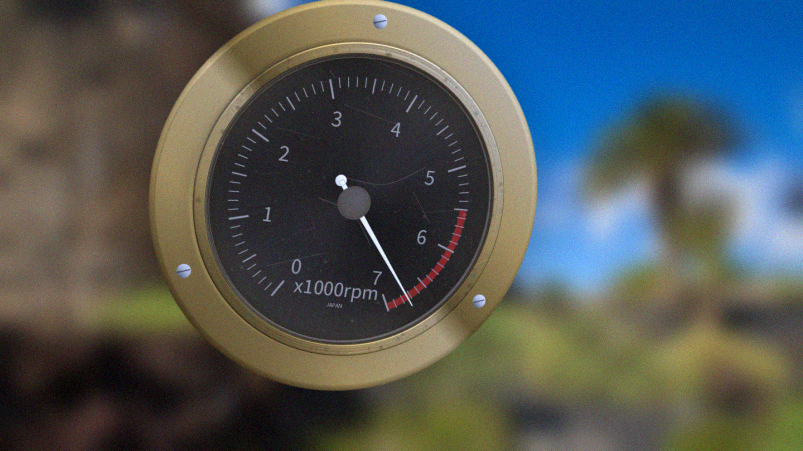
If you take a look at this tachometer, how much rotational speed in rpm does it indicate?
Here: 6750 rpm
